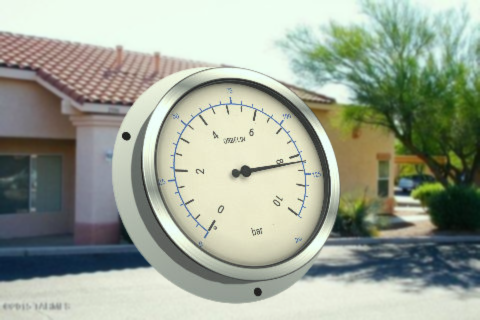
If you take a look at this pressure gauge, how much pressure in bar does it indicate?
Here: 8.25 bar
